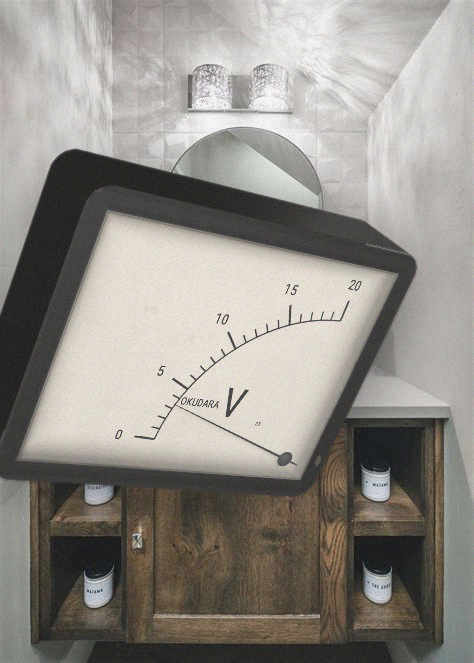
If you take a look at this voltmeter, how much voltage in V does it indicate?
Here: 3.5 V
